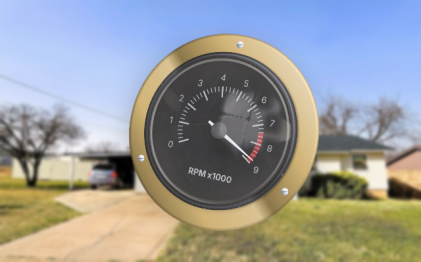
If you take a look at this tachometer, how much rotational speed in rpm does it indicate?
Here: 8800 rpm
